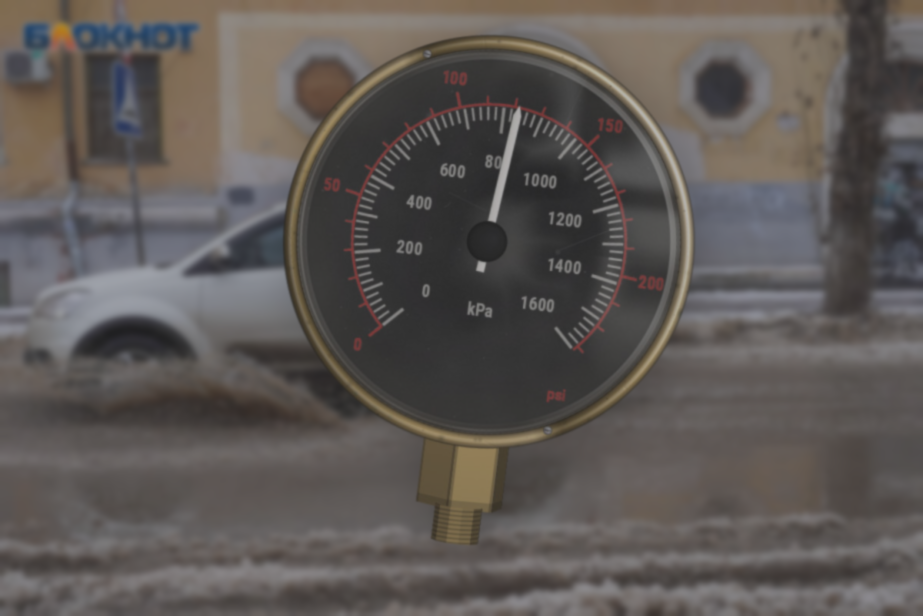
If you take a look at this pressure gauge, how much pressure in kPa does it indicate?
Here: 840 kPa
